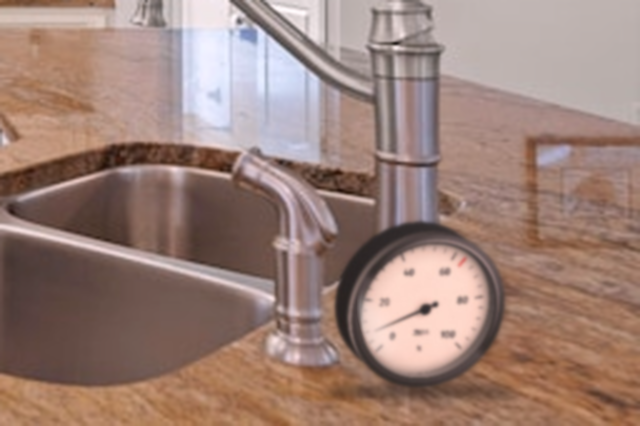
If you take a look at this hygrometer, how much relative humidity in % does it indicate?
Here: 8 %
